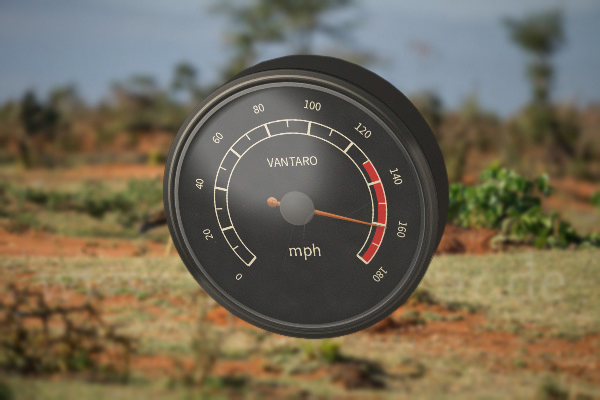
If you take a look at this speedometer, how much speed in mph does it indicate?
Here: 160 mph
